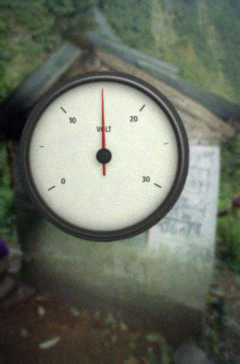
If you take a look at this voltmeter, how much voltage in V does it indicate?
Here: 15 V
